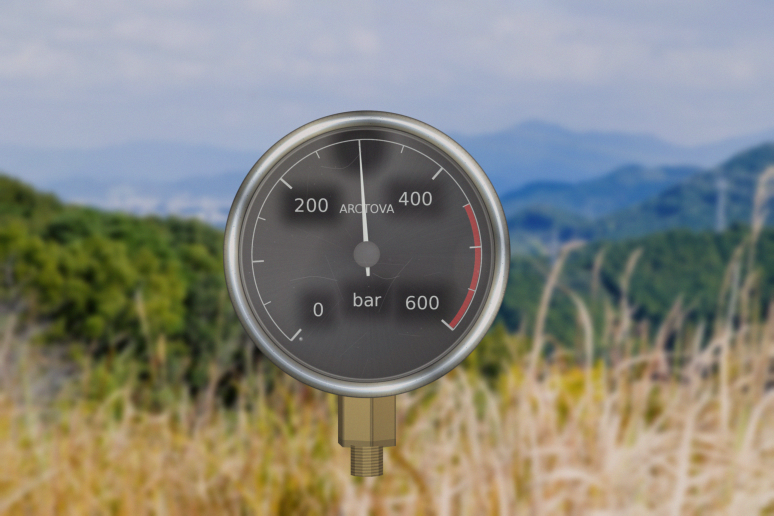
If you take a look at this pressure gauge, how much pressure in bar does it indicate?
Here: 300 bar
